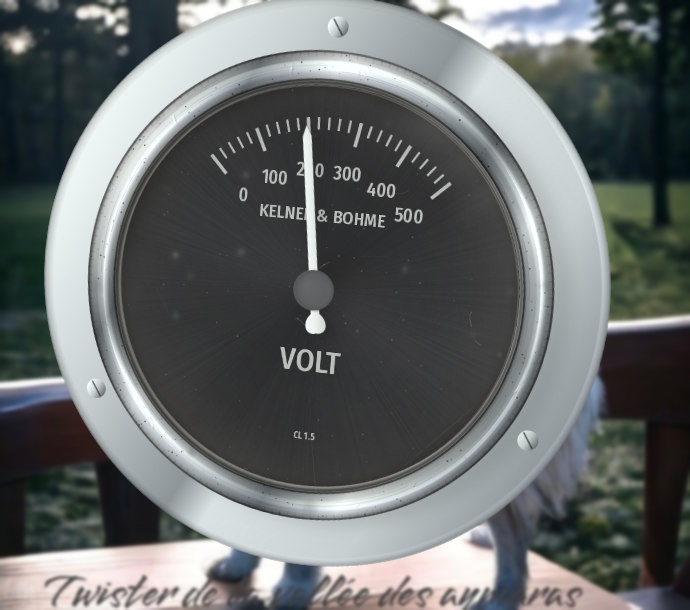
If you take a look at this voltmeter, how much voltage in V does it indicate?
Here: 200 V
